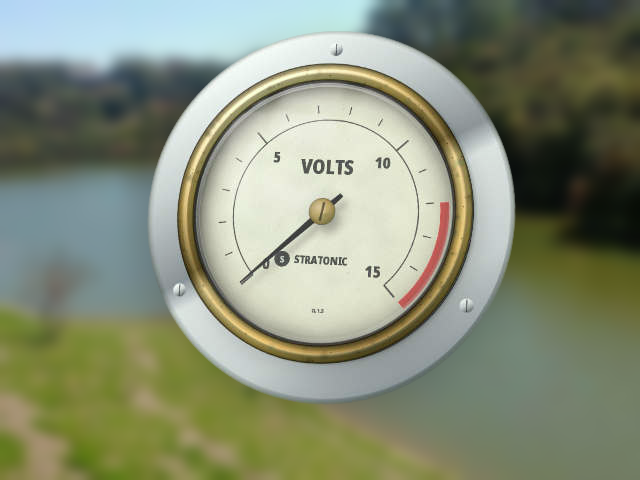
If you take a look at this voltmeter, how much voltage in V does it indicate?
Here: 0 V
